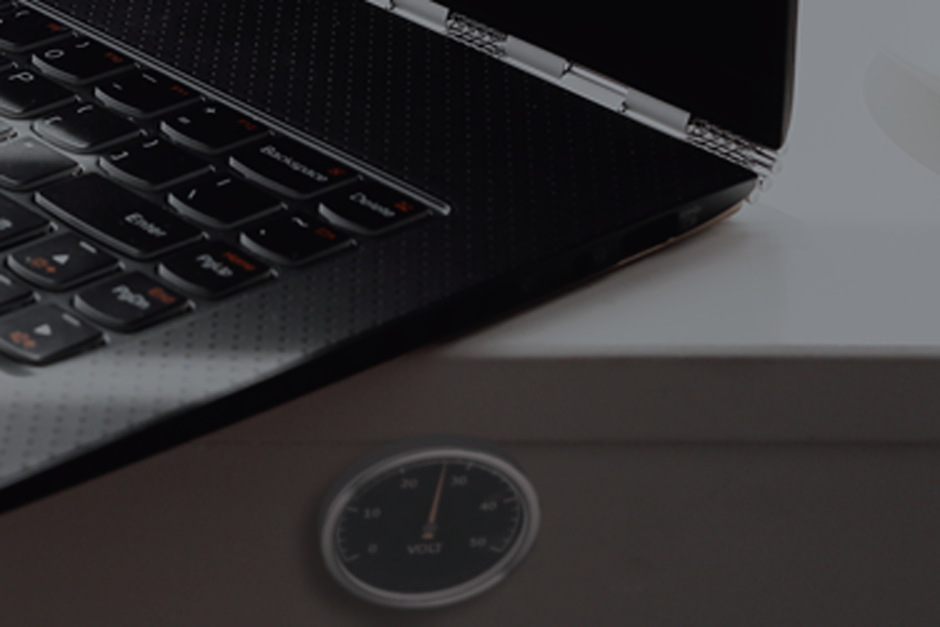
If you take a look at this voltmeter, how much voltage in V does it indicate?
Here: 26 V
